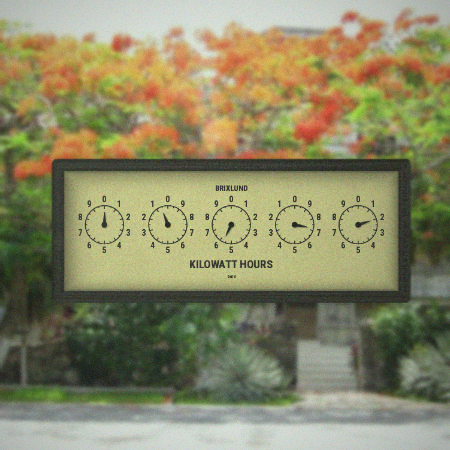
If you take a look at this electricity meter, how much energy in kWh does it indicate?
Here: 572 kWh
